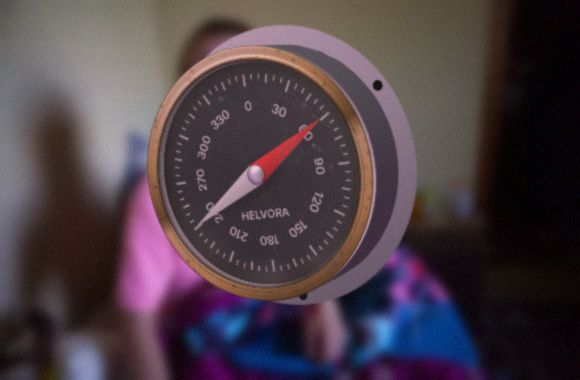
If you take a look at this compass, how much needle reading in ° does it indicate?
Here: 60 °
